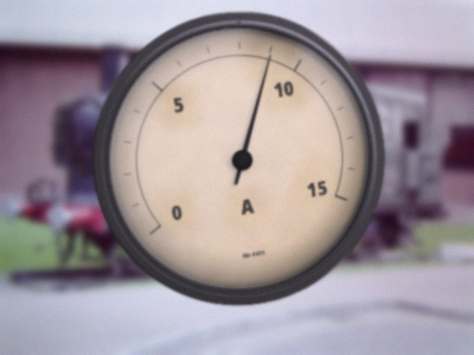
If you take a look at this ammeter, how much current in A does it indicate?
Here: 9 A
